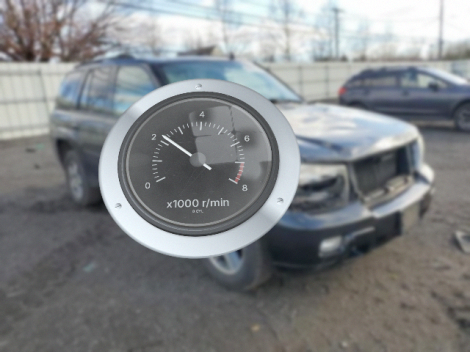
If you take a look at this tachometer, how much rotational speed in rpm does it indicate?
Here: 2200 rpm
